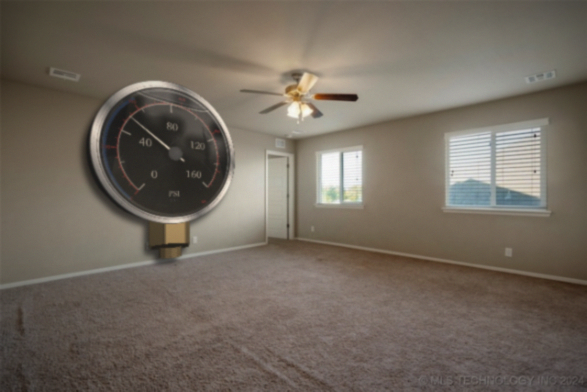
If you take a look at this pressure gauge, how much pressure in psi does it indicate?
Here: 50 psi
